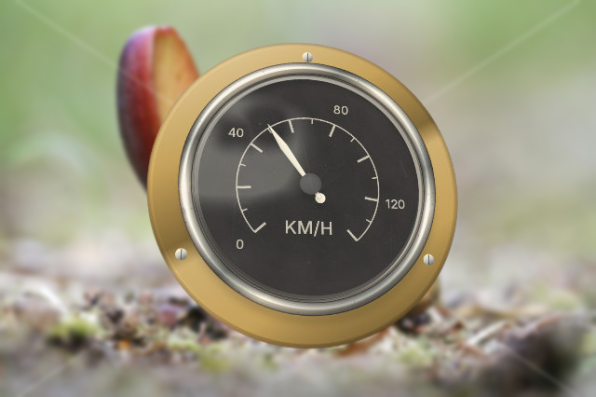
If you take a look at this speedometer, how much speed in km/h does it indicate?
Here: 50 km/h
